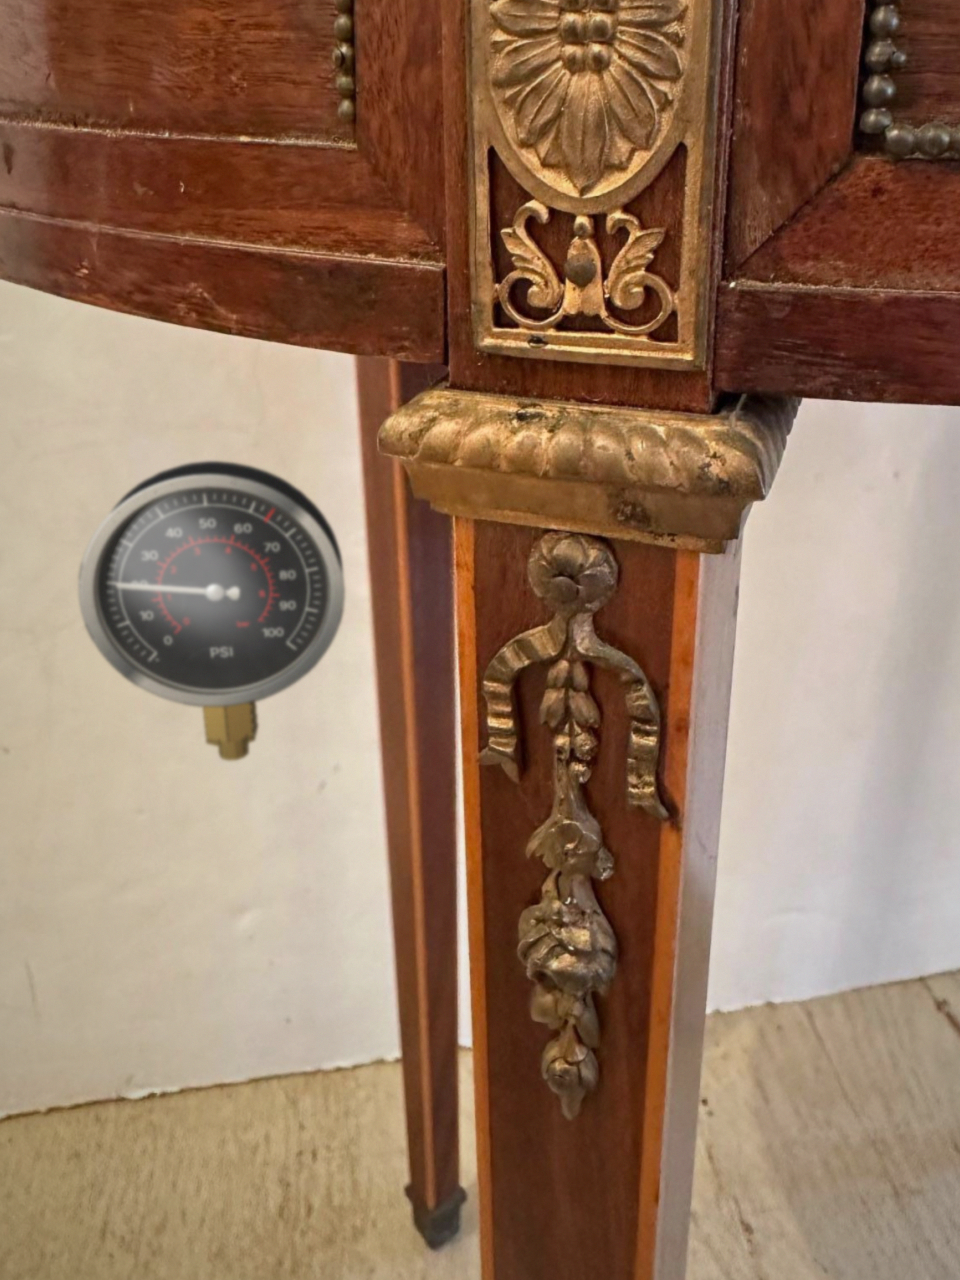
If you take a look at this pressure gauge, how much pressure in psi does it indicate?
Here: 20 psi
